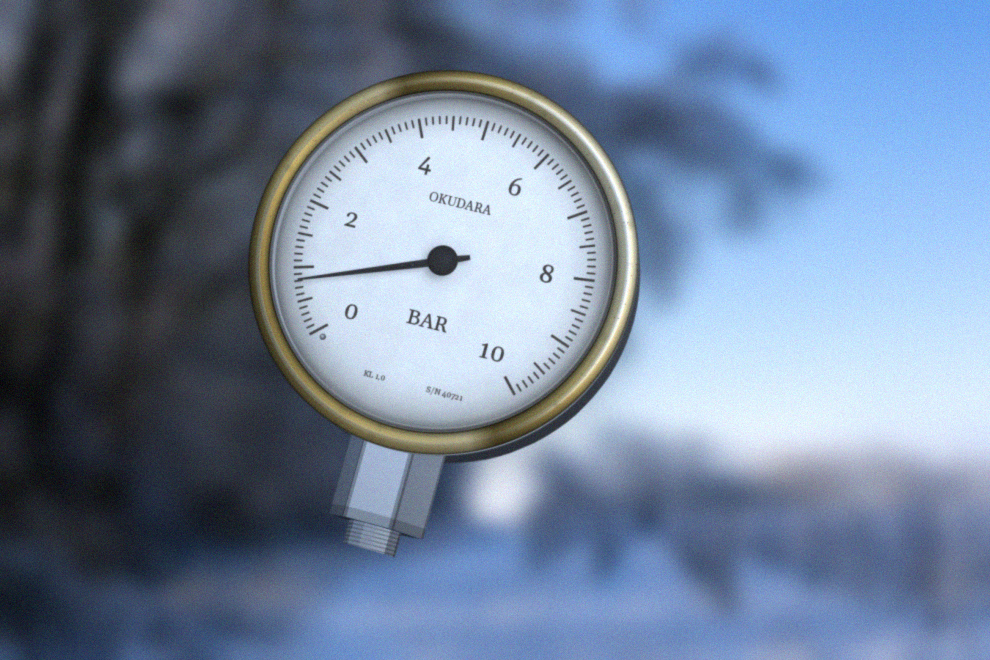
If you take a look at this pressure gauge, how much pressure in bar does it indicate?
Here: 0.8 bar
